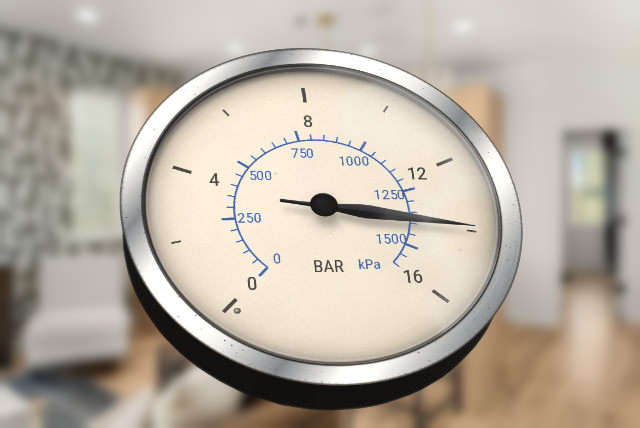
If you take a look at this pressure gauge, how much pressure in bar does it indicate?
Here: 14 bar
